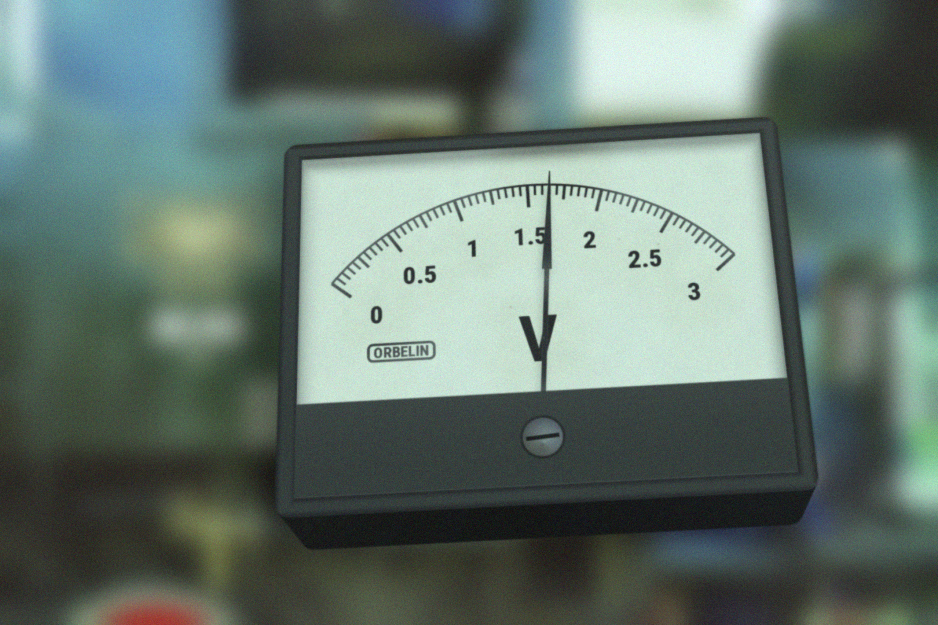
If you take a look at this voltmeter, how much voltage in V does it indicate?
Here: 1.65 V
